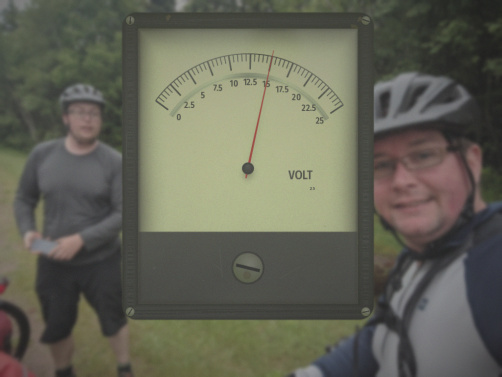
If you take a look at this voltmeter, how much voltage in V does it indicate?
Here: 15 V
